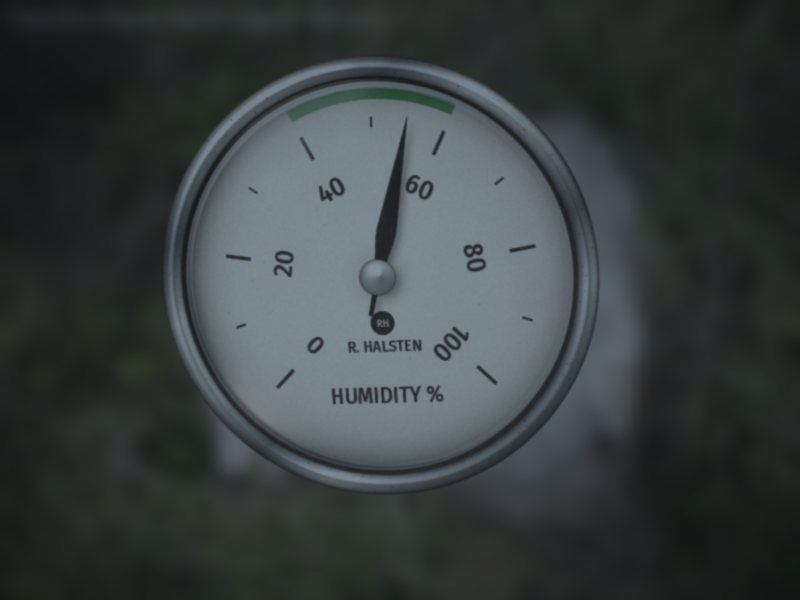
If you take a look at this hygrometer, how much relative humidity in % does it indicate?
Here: 55 %
